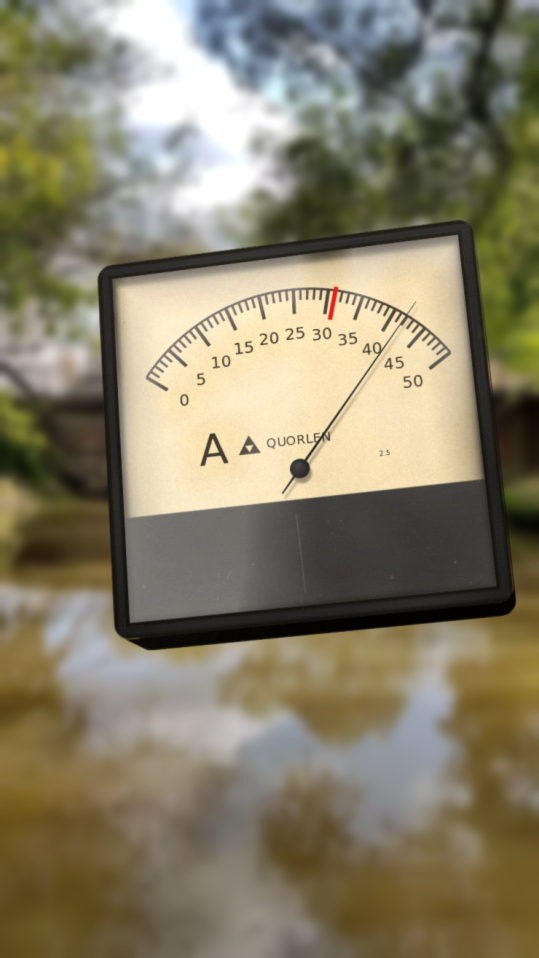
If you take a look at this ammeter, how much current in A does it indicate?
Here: 42 A
